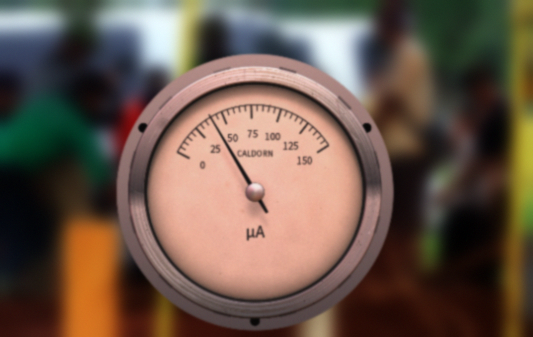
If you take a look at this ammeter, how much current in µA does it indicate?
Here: 40 µA
